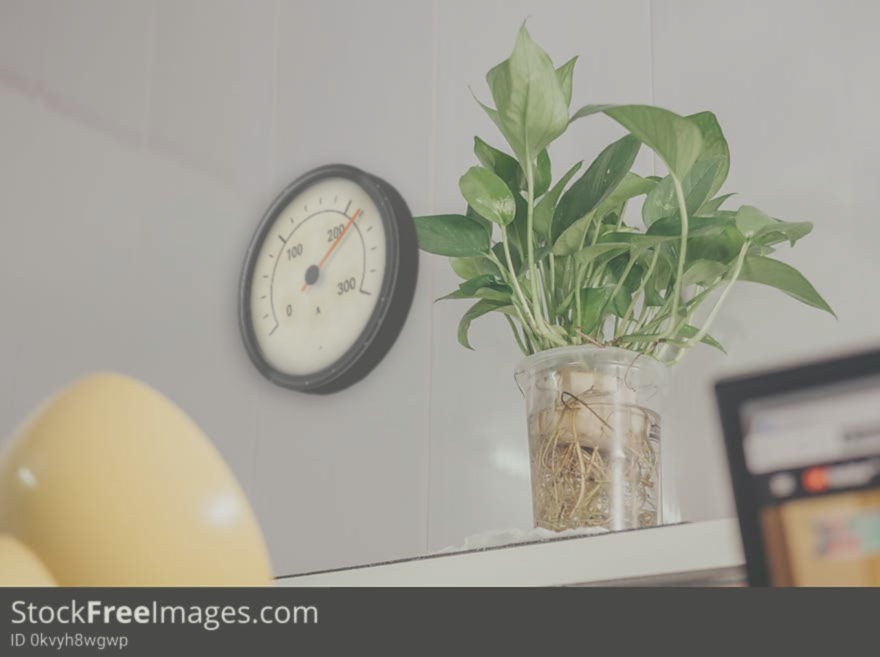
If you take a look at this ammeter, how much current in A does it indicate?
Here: 220 A
